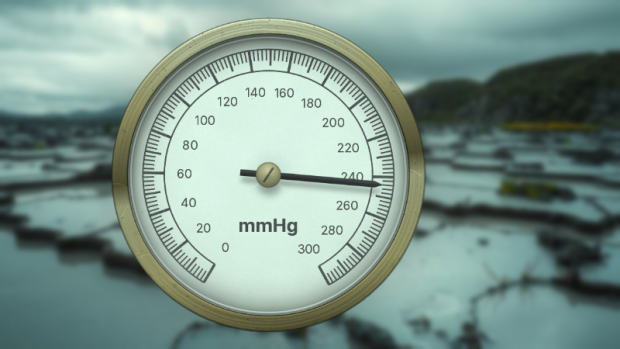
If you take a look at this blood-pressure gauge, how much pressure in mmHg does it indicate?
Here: 244 mmHg
